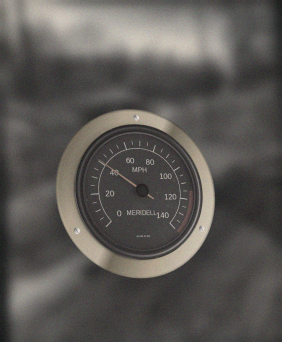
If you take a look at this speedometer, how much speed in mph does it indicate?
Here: 40 mph
